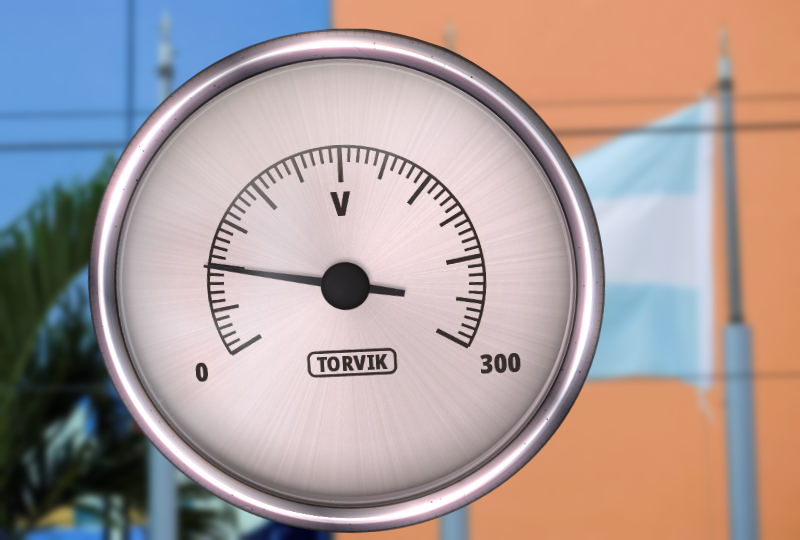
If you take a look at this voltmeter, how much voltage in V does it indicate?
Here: 50 V
